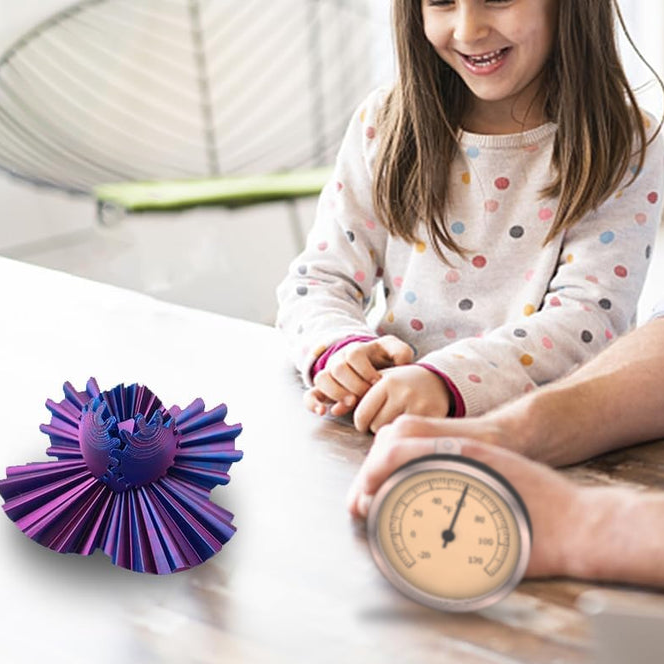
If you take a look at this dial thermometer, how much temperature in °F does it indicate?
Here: 60 °F
